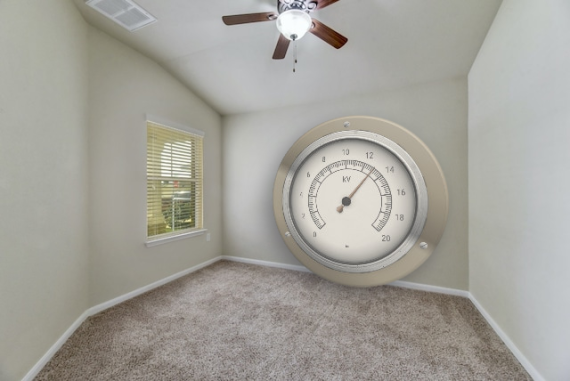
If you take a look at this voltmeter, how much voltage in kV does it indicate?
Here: 13 kV
